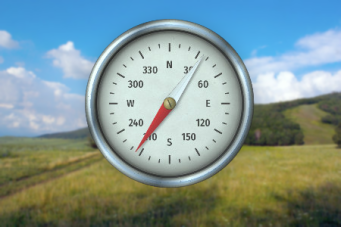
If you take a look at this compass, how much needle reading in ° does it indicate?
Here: 215 °
